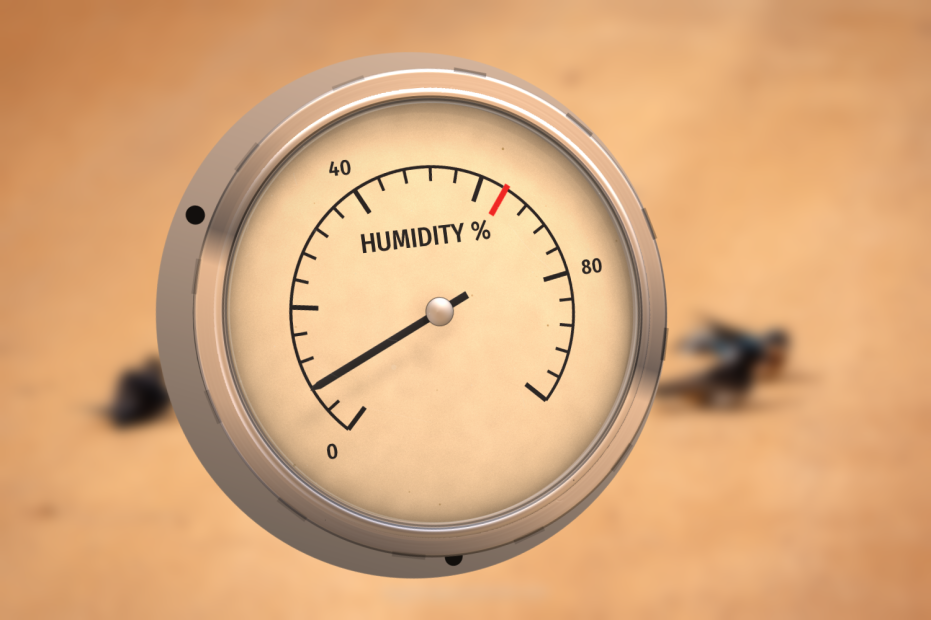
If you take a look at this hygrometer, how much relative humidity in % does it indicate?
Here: 8 %
